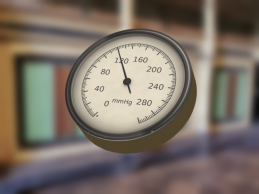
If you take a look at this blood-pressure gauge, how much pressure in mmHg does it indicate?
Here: 120 mmHg
